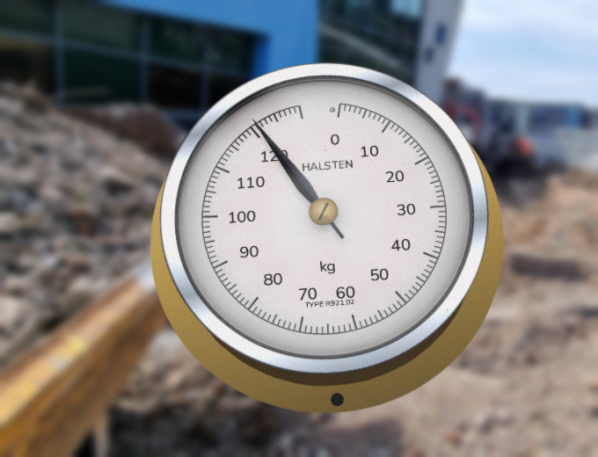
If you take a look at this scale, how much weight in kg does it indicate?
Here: 121 kg
